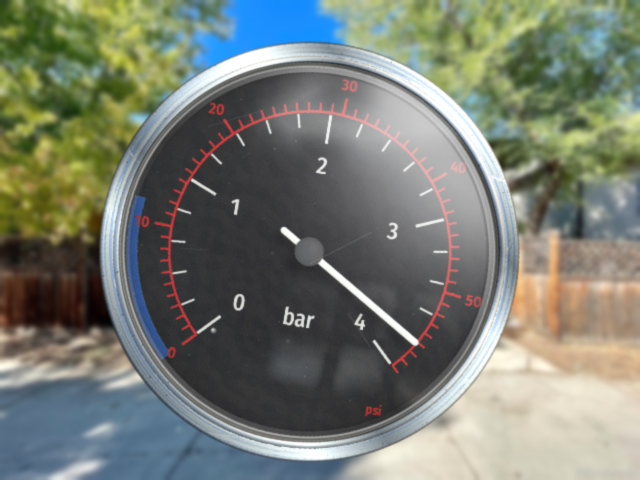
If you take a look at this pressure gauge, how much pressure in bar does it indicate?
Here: 3.8 bar
